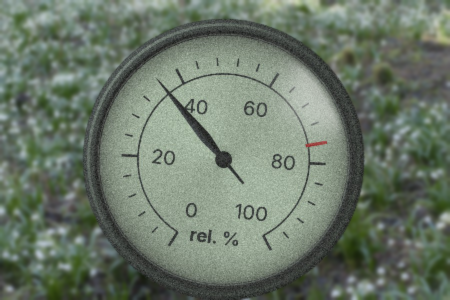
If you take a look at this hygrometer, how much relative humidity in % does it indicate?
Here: 36 %
